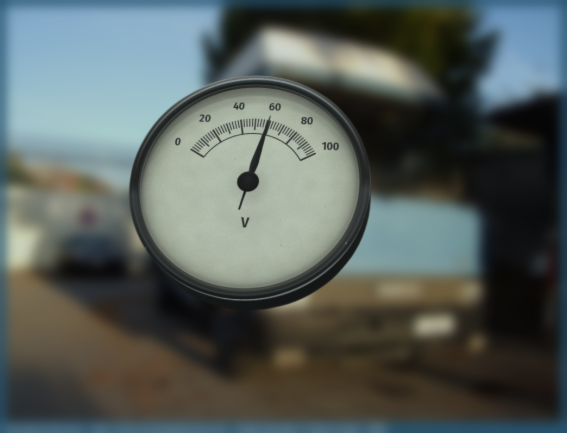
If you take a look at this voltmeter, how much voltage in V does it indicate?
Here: 60 V
